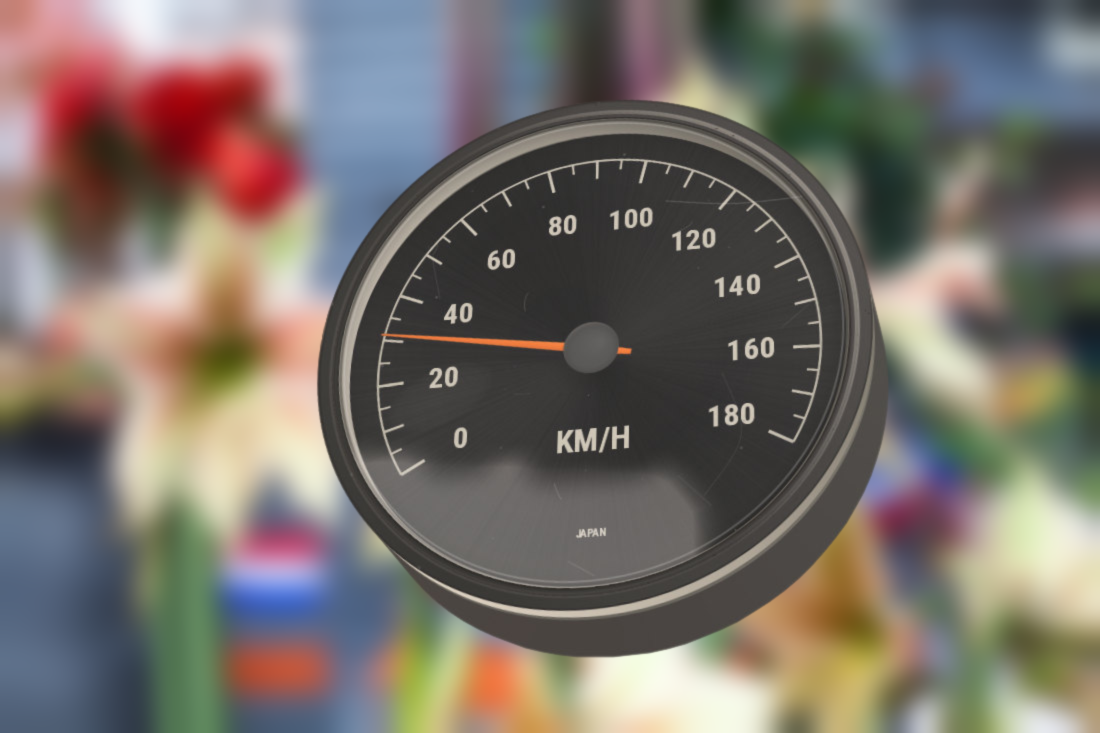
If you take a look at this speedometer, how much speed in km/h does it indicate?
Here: 30 km/h
